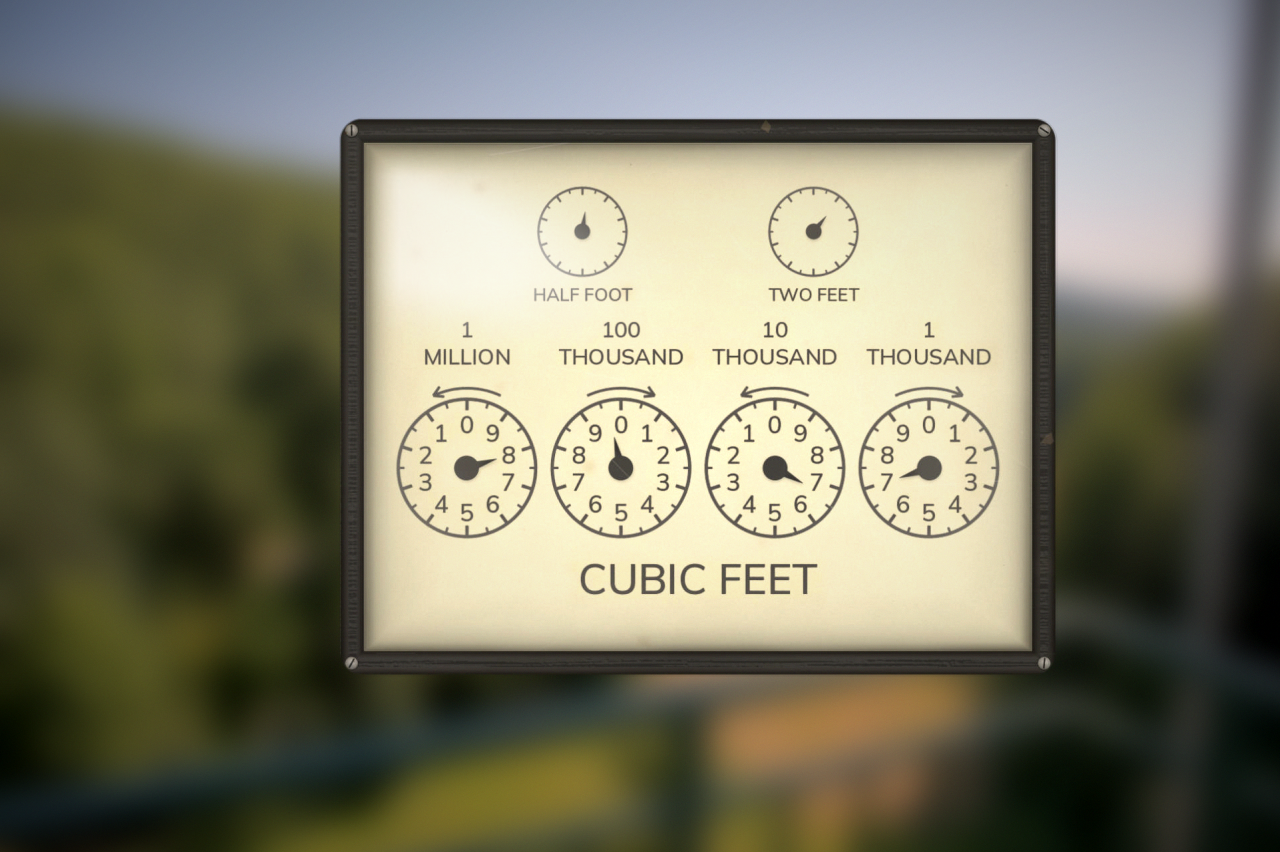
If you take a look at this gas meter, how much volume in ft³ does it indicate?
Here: 796700 ft³
